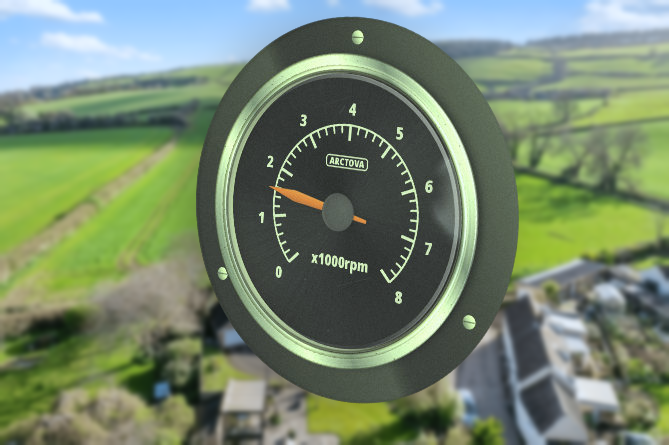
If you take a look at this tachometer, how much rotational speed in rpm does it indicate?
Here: 1600 rpm
